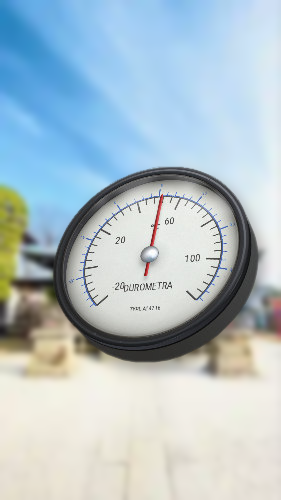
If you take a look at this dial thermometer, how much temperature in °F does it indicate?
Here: 52 °F
